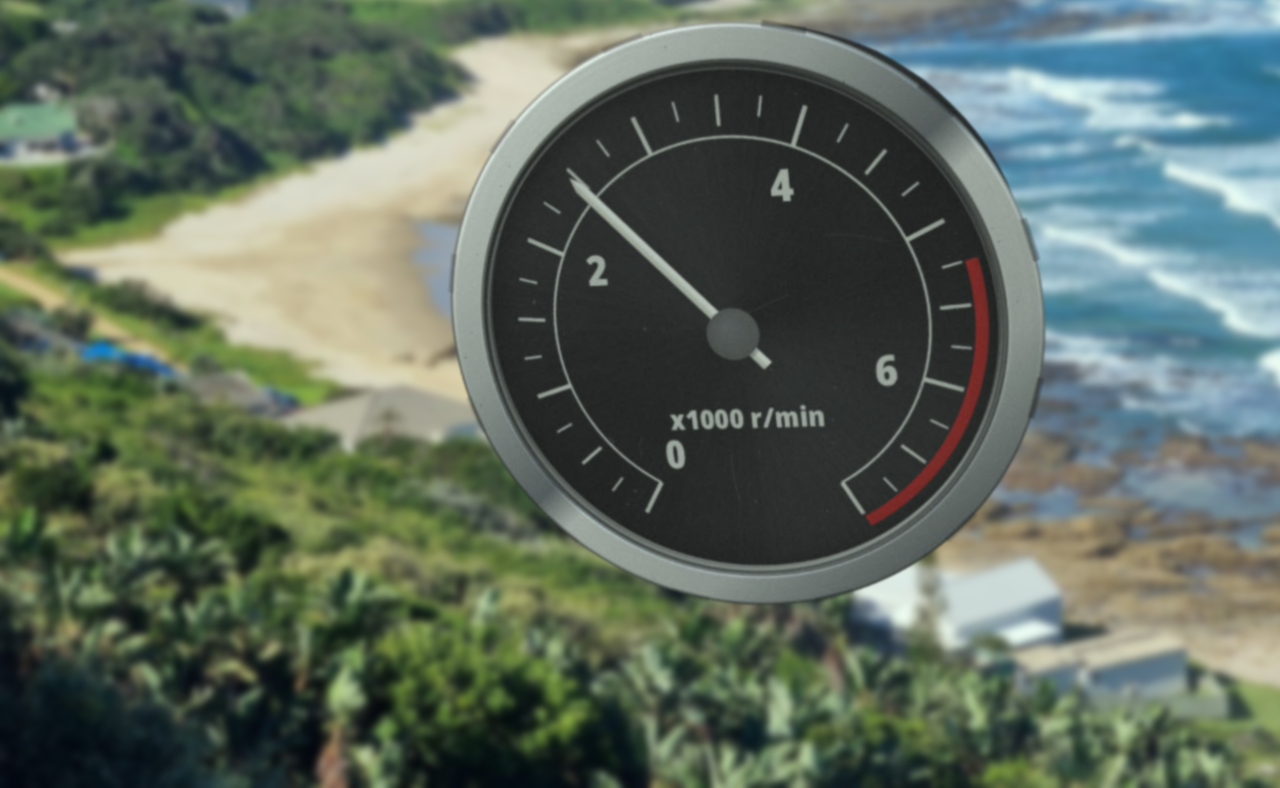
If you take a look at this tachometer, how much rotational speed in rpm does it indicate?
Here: 2500 rpm
